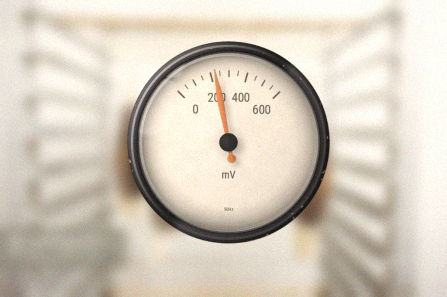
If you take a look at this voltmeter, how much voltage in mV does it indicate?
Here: 225 mV
